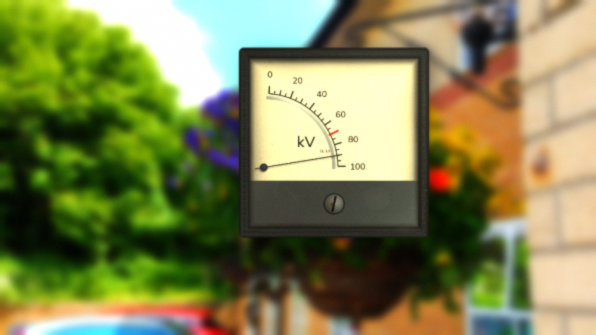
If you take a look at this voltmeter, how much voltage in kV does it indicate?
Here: 90 kV
